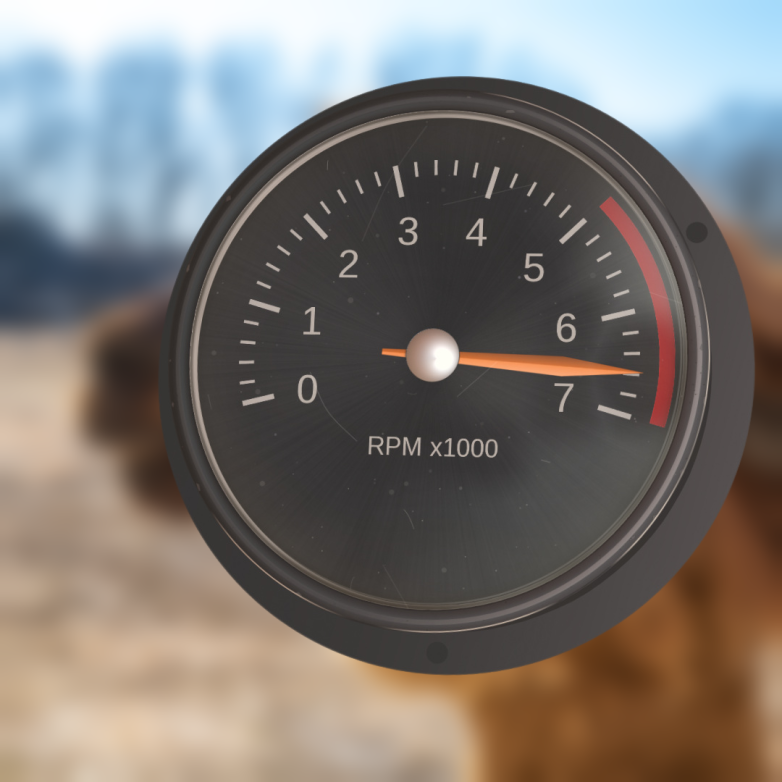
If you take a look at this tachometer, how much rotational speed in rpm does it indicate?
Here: 6600 rpm
